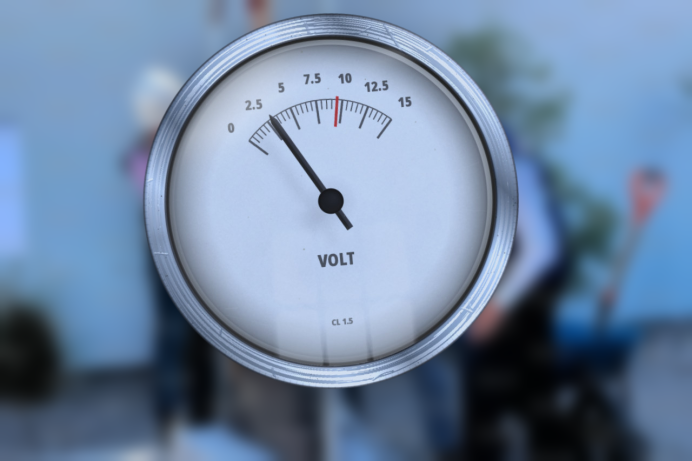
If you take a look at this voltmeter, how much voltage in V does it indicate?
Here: 3 V
